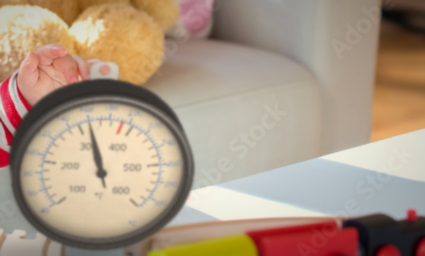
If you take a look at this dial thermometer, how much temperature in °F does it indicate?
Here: 320 °F
